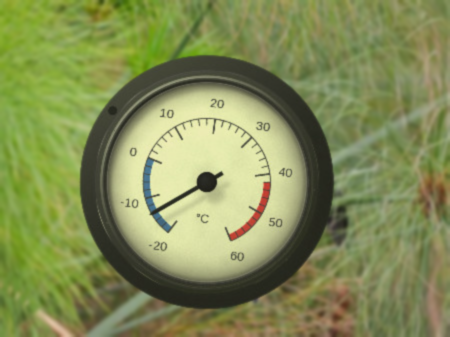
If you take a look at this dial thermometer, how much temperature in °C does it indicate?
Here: -14 °C
